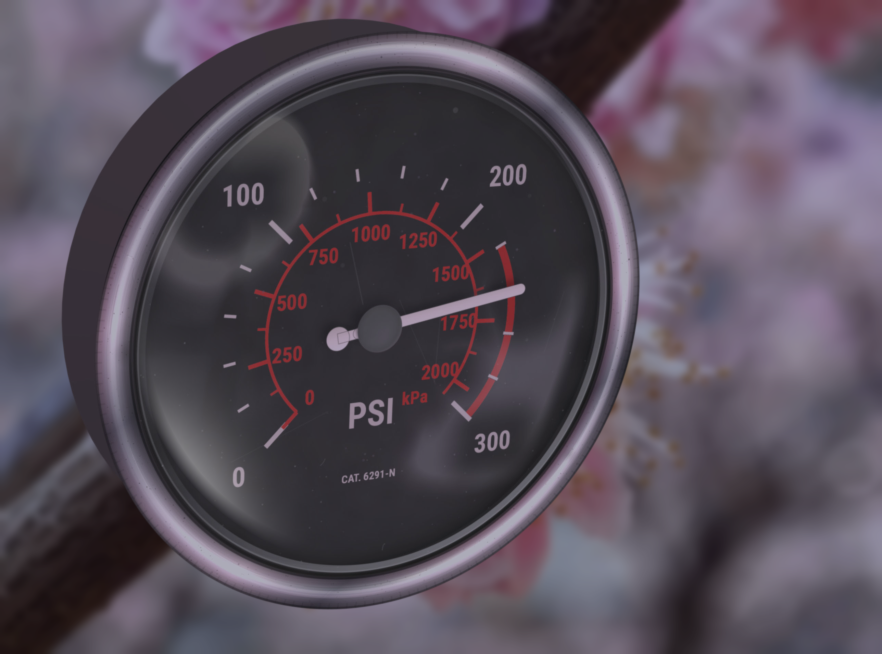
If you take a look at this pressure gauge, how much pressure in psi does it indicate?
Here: 240 psi
